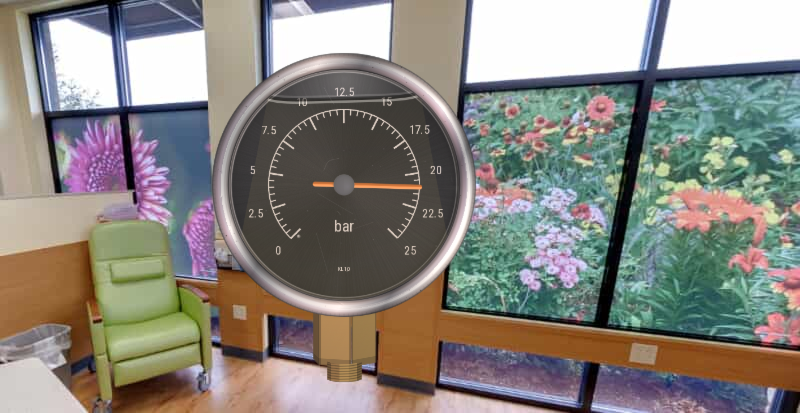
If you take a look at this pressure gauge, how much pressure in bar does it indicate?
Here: 21 bar
